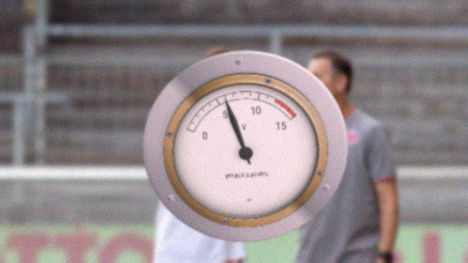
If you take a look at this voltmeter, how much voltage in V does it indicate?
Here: 6 V
